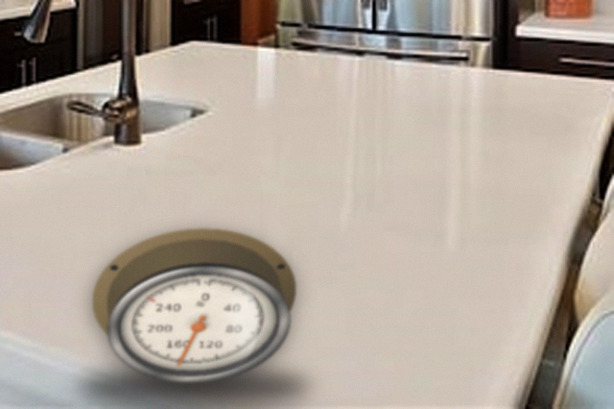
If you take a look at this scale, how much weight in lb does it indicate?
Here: 150 lb
